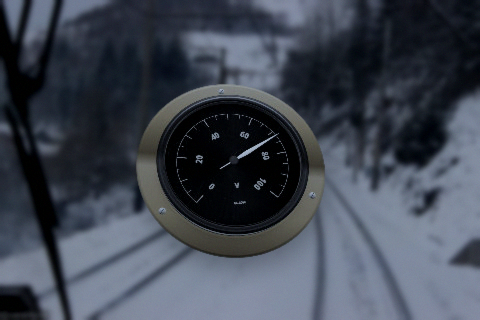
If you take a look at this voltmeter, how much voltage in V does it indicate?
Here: 72.5 V
